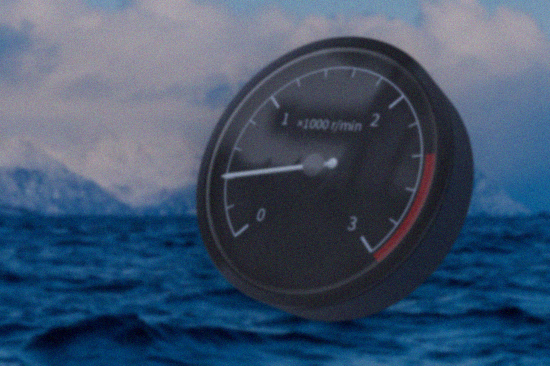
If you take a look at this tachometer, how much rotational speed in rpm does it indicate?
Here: 400 rpm
